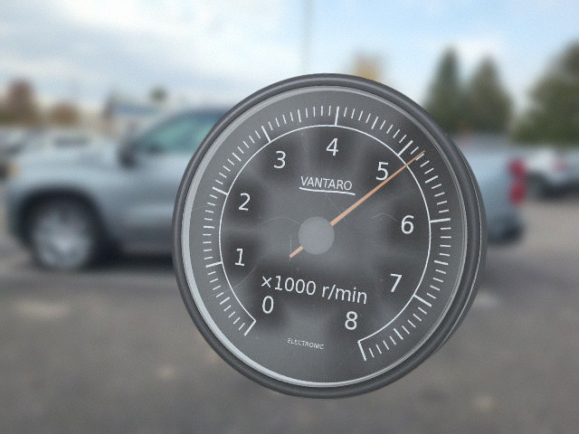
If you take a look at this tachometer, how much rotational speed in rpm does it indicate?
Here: 5200 rpm
